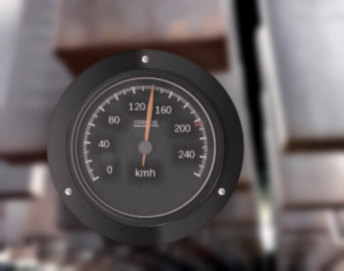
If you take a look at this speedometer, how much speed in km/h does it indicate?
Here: 140 km/h
